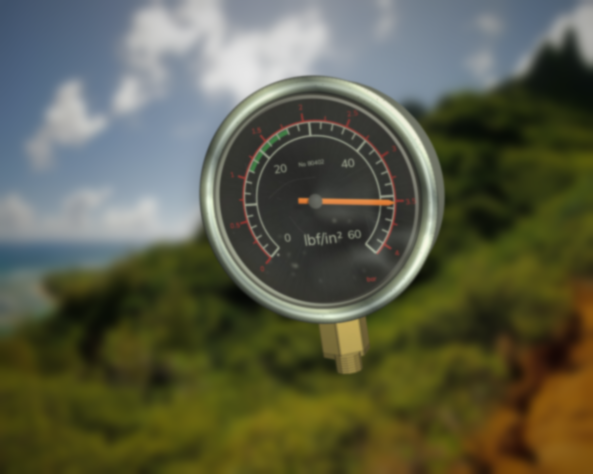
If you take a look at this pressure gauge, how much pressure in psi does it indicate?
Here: 51 psi
